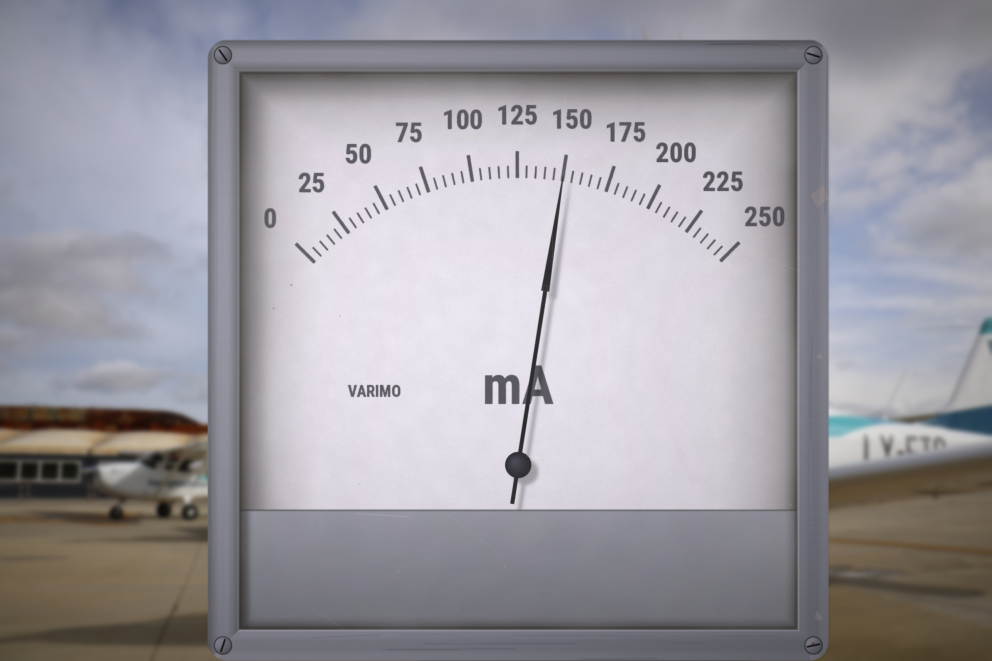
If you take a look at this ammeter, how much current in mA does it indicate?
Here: 150 mA
